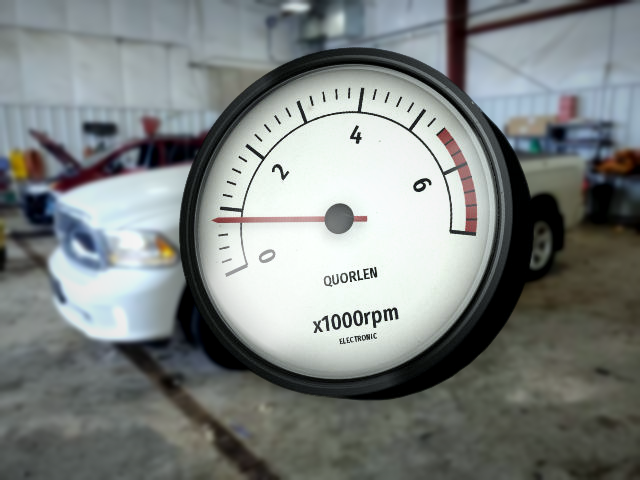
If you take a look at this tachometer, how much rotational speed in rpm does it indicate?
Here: 800 rpm
